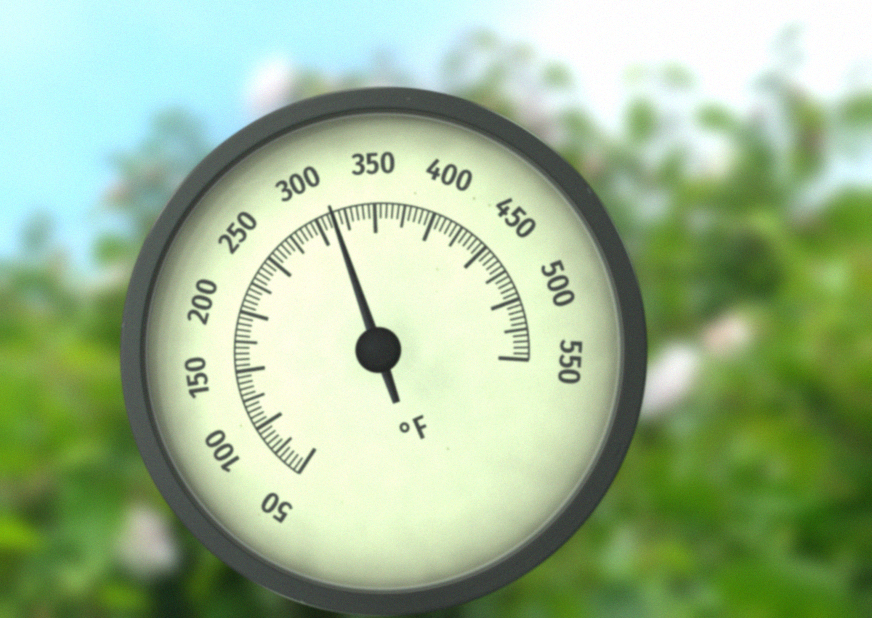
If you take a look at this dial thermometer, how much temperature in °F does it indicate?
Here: 315 °F
